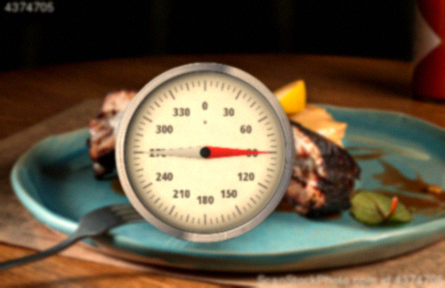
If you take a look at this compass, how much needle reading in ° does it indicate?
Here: 90 °
